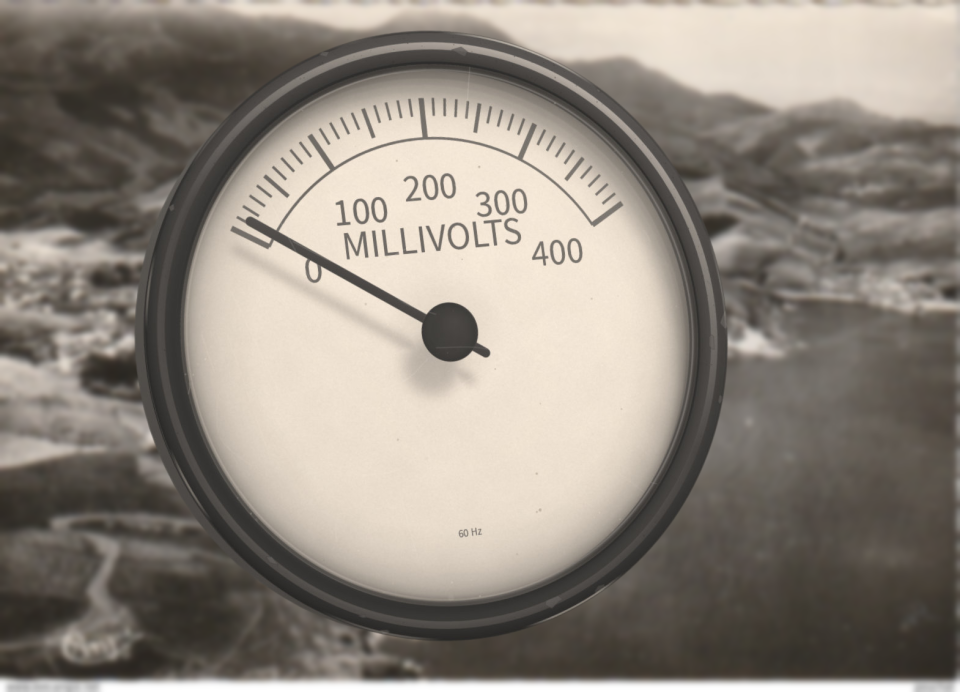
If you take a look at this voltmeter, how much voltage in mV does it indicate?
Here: 10 mV
